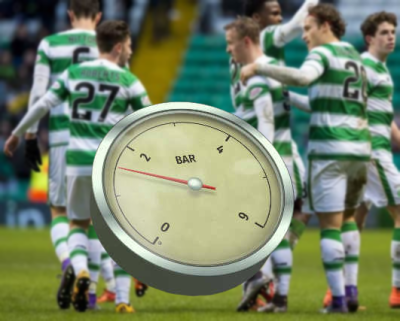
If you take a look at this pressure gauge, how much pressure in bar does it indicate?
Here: 1.5 bar
